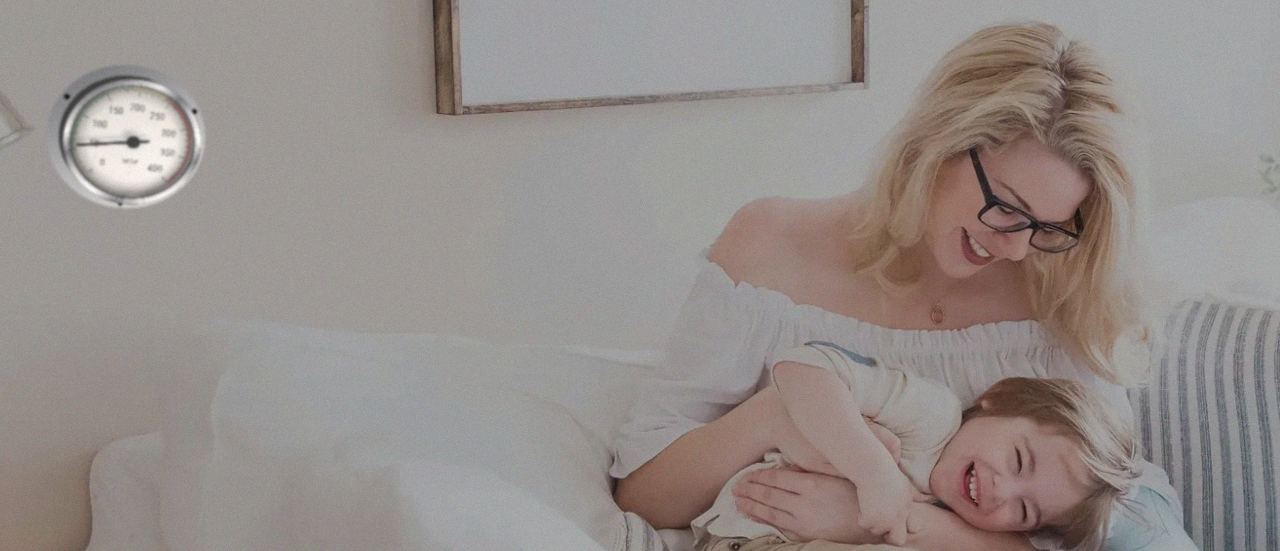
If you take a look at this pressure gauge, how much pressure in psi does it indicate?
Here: 50 psi
